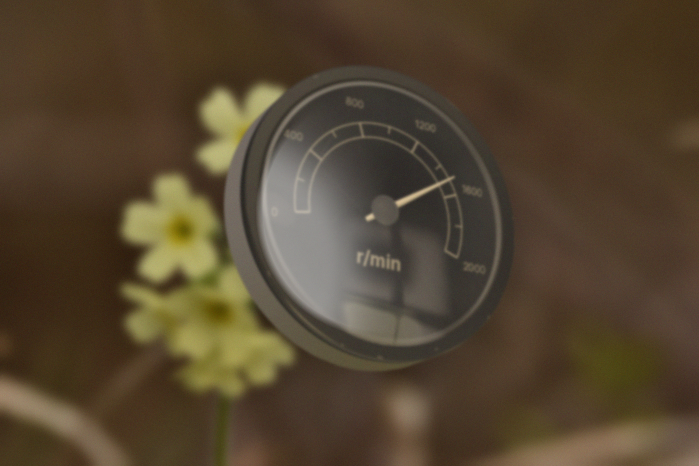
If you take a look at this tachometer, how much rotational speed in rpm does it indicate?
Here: 1500 rpm
